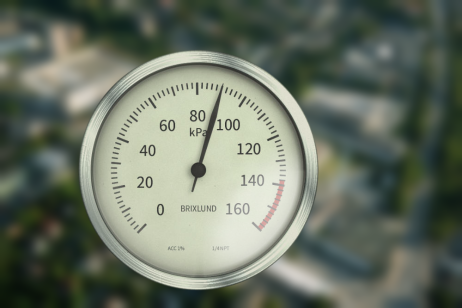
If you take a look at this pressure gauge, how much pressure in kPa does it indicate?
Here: 90 kPa
